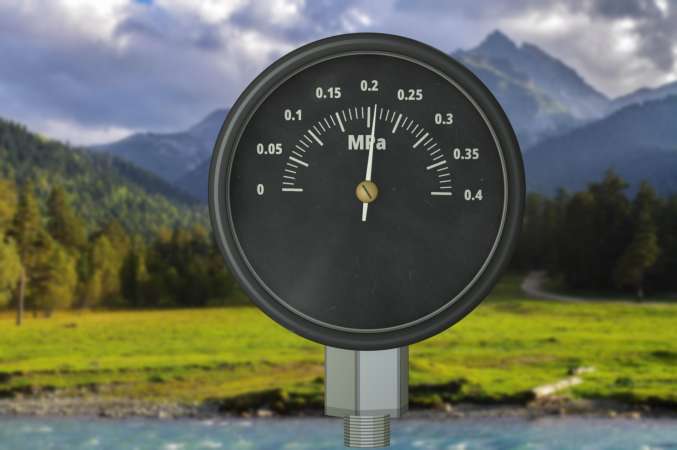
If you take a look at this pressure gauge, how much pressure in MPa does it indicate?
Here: 0.21 MPa
